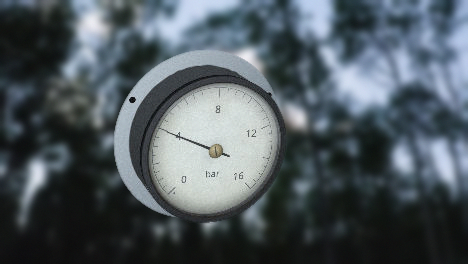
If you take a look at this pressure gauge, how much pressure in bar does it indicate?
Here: 4 bar
